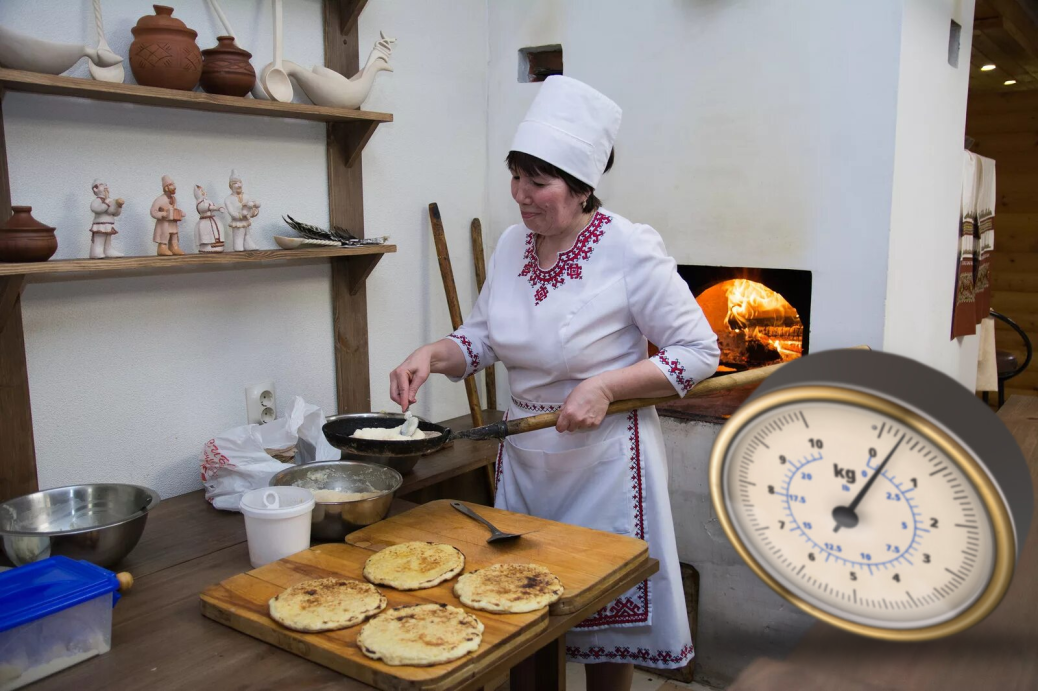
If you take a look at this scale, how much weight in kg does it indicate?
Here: 0.3 kg
